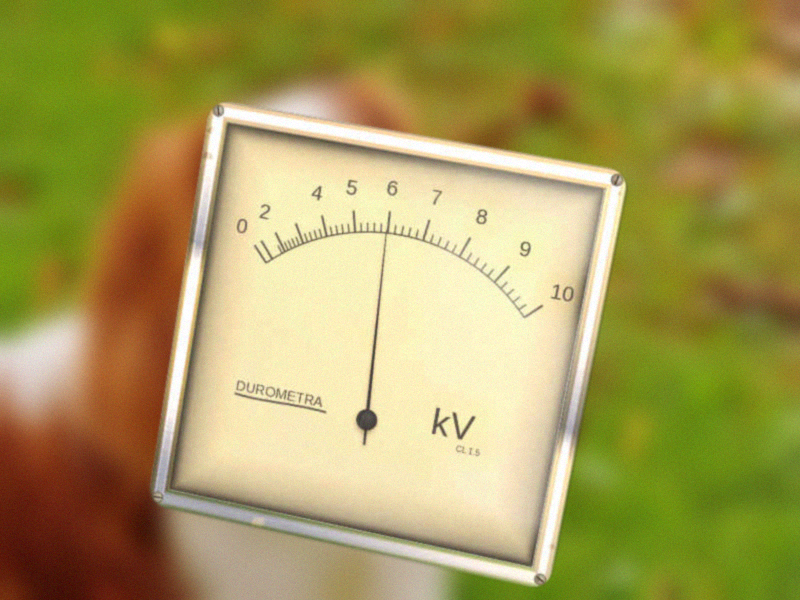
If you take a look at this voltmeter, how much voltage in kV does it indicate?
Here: 6 kV
